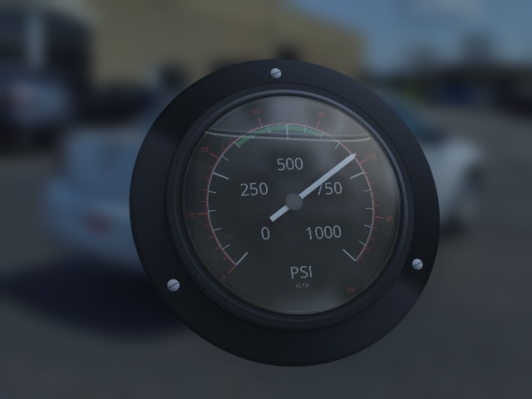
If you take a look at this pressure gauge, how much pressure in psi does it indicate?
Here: 700 psi
